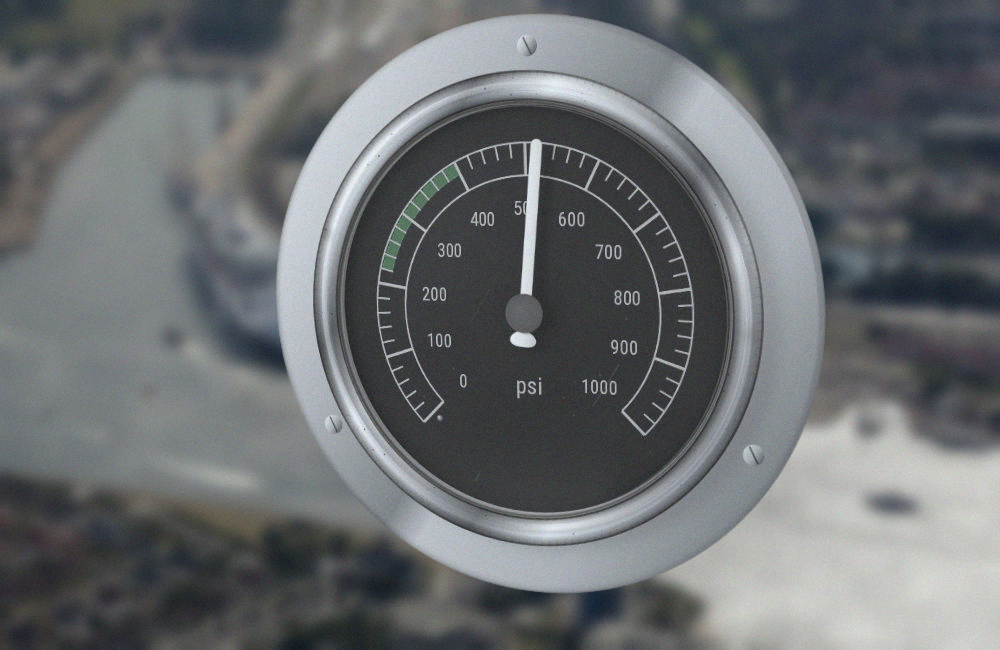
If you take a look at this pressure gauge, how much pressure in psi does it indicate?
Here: 520 psi
